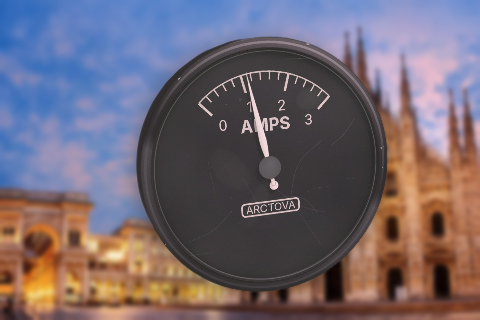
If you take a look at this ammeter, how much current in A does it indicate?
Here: 1.1 A
